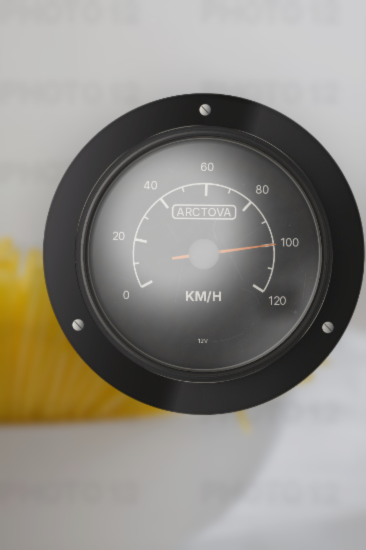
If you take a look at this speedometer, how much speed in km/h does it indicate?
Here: 100 km/h
